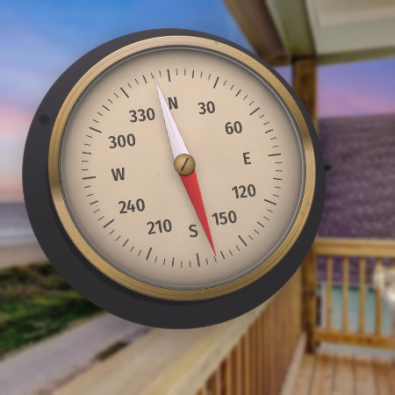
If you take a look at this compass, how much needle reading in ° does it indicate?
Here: 170 °
